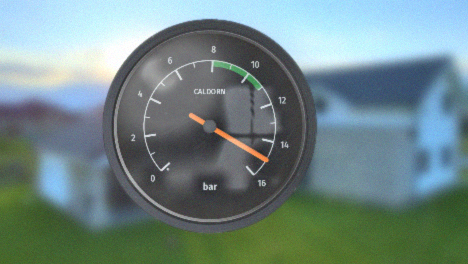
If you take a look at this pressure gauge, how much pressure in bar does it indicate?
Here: 15 bar
